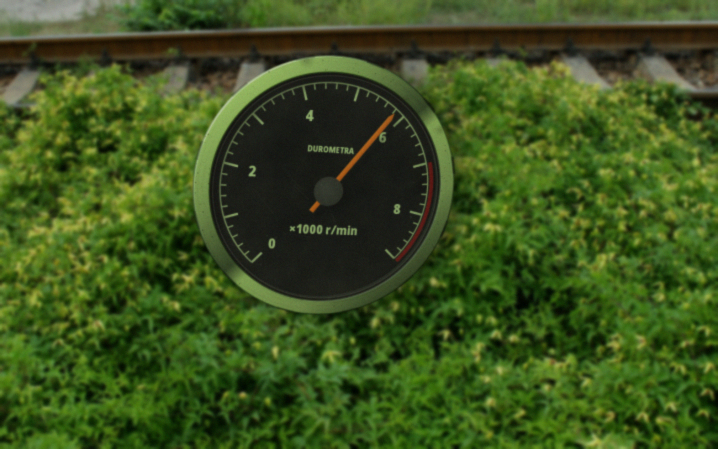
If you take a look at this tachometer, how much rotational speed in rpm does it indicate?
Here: 5800 rpm
